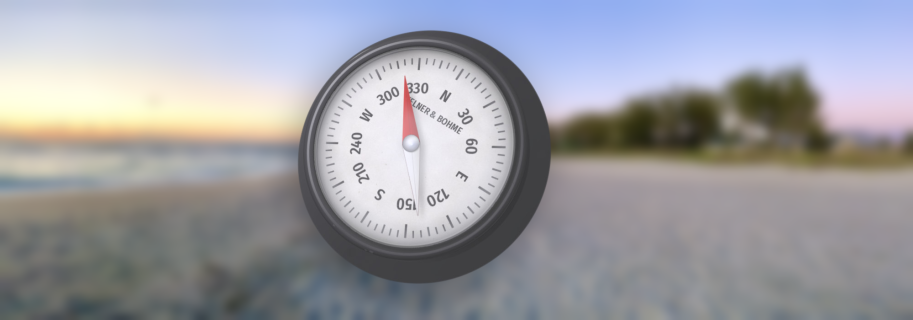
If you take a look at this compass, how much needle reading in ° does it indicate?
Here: 320 °
